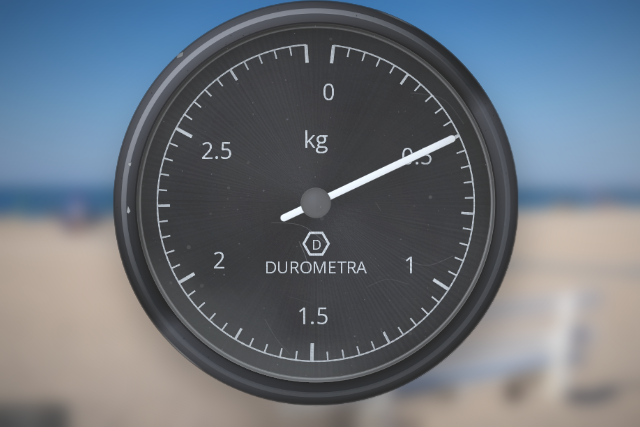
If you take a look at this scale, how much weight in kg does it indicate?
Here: 0.5 kg
